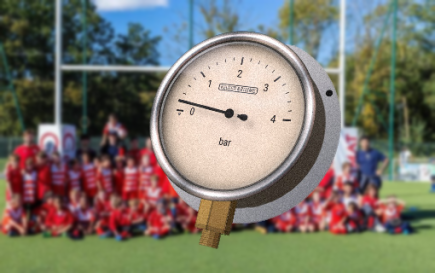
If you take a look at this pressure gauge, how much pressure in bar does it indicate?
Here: 0.2 bar
